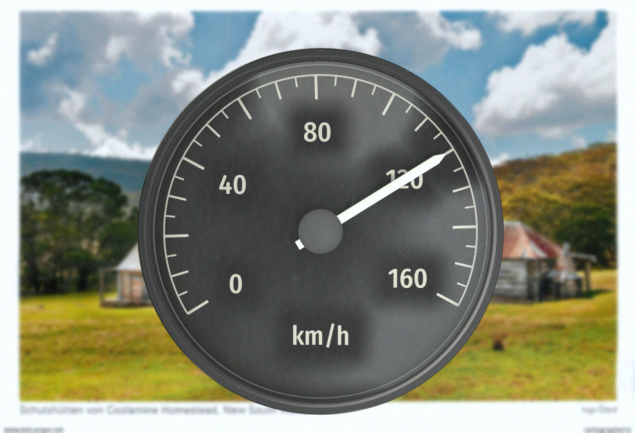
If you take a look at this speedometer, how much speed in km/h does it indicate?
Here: 120 km/h
